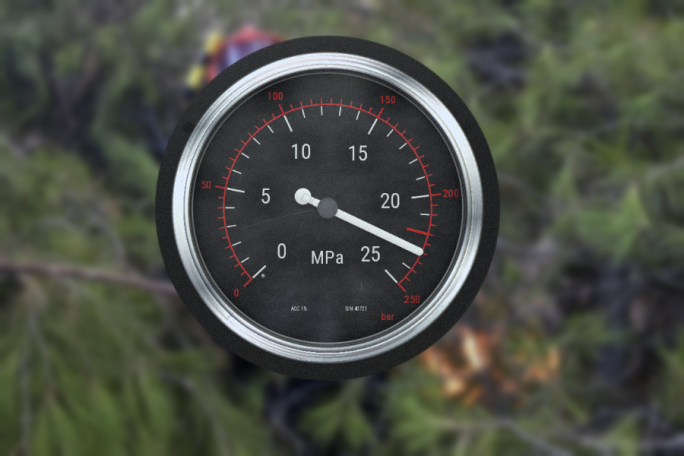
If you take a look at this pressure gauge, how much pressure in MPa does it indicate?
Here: 23 MPa
